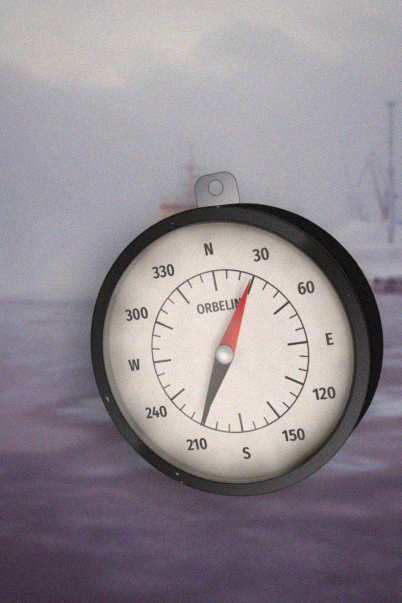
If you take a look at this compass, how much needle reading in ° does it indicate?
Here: 30 °
